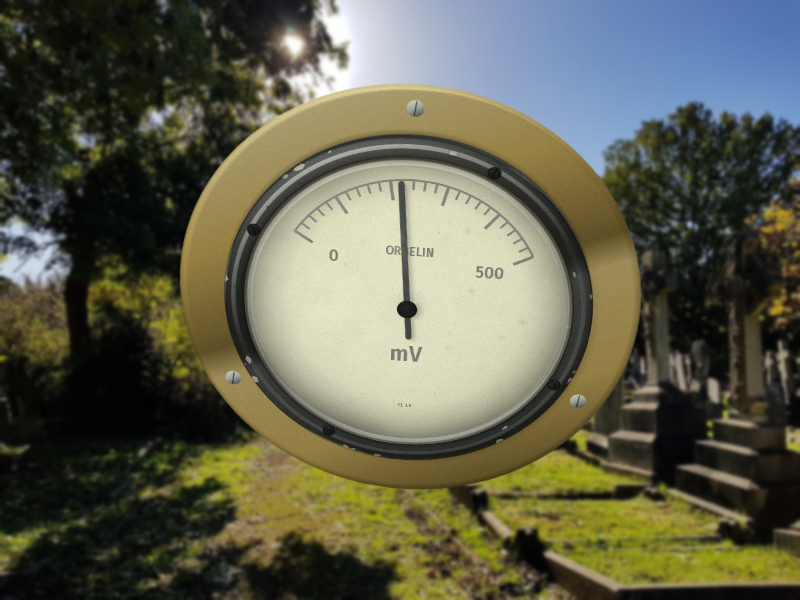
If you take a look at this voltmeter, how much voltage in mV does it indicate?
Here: 220 mV
